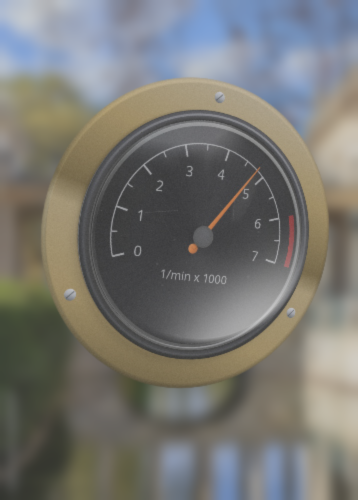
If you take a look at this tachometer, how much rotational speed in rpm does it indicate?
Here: 4750 rpm
